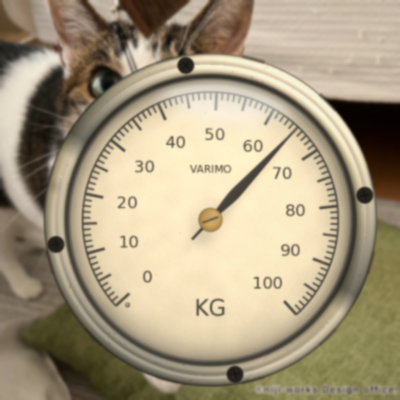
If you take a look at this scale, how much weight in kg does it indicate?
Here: 65 kg
